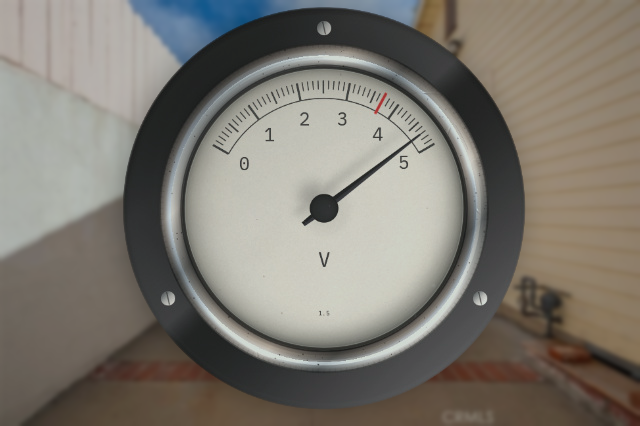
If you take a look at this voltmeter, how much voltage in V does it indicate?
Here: 4.7 V
